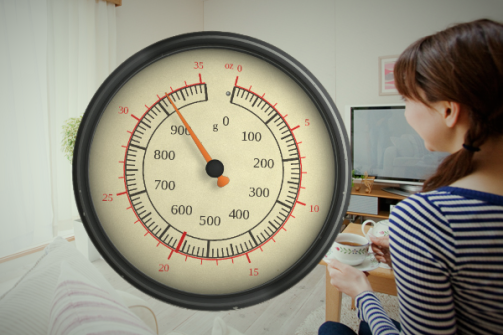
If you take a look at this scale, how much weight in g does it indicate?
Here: 920 g
